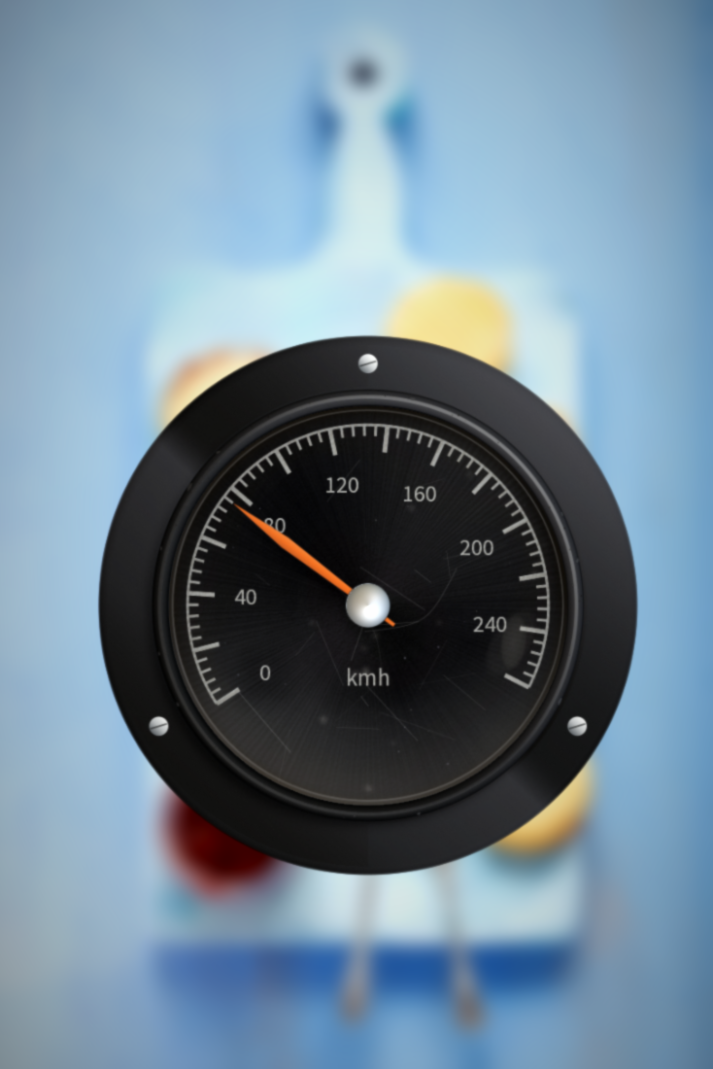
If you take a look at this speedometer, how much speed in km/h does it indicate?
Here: 76 km/h
